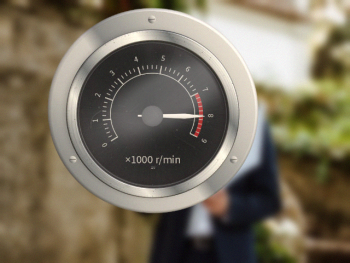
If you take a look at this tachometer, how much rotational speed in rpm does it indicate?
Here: 8000 rpm
